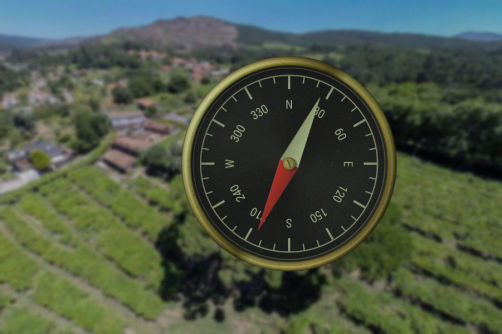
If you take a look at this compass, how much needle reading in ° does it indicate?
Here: 205 °
